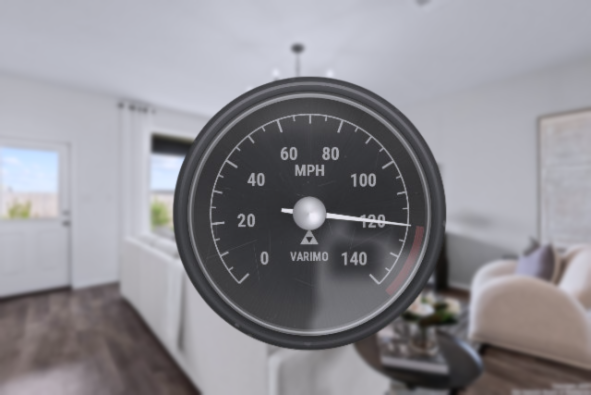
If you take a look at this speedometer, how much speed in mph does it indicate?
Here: 120 mph
